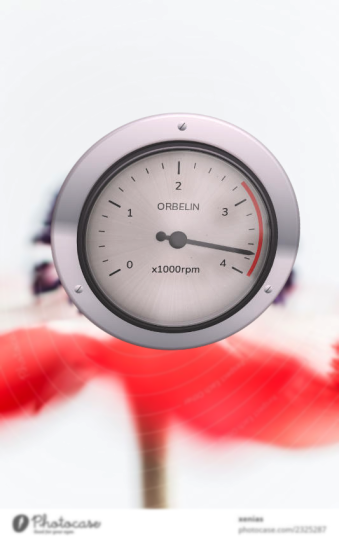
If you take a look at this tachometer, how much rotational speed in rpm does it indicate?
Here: 3700 rpm
